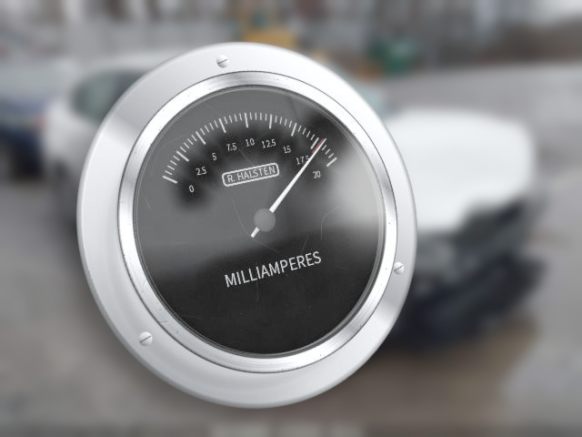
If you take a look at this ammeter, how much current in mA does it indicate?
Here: 18 mA
